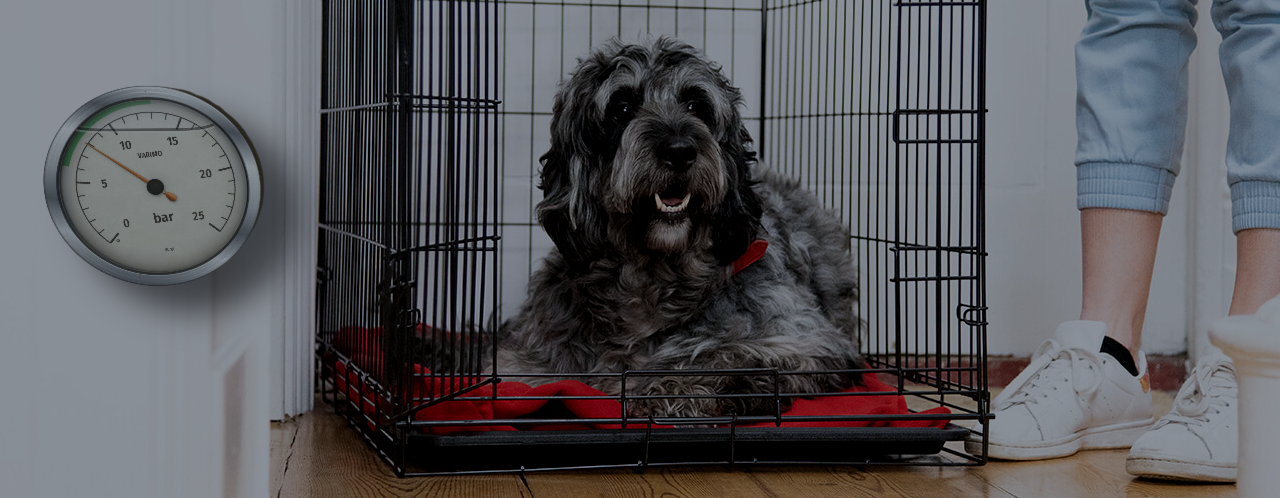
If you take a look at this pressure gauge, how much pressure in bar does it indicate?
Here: 8 bar
